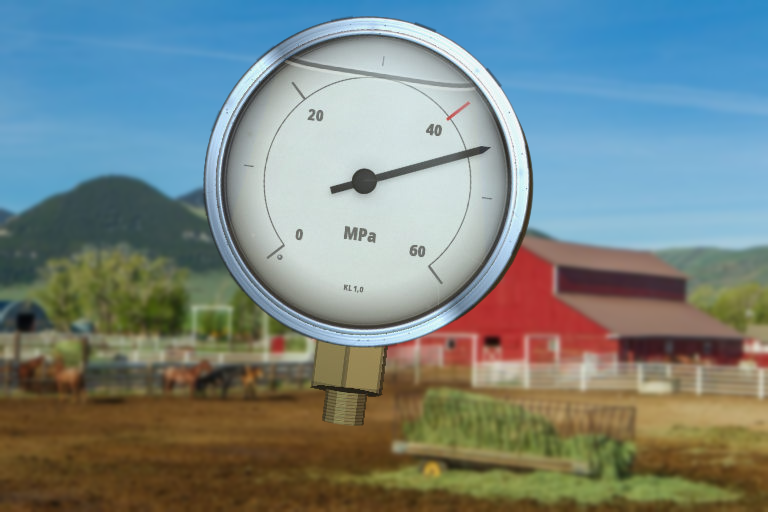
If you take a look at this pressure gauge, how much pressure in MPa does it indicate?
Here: 45 MPa
